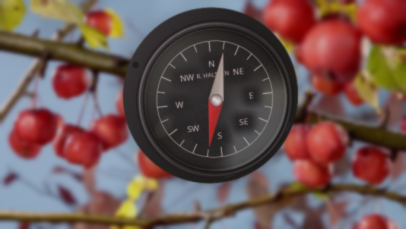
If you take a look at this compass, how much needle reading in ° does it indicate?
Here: 195 °
